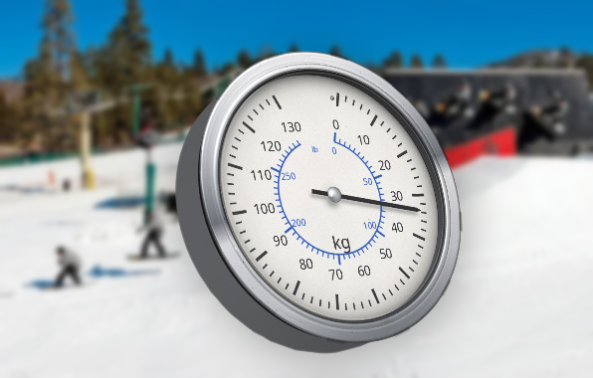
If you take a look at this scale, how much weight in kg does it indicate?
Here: 34 kg
